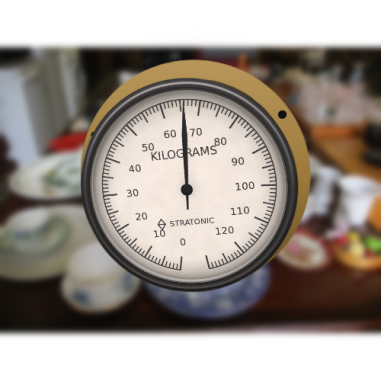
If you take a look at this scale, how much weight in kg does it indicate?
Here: 66 kg
